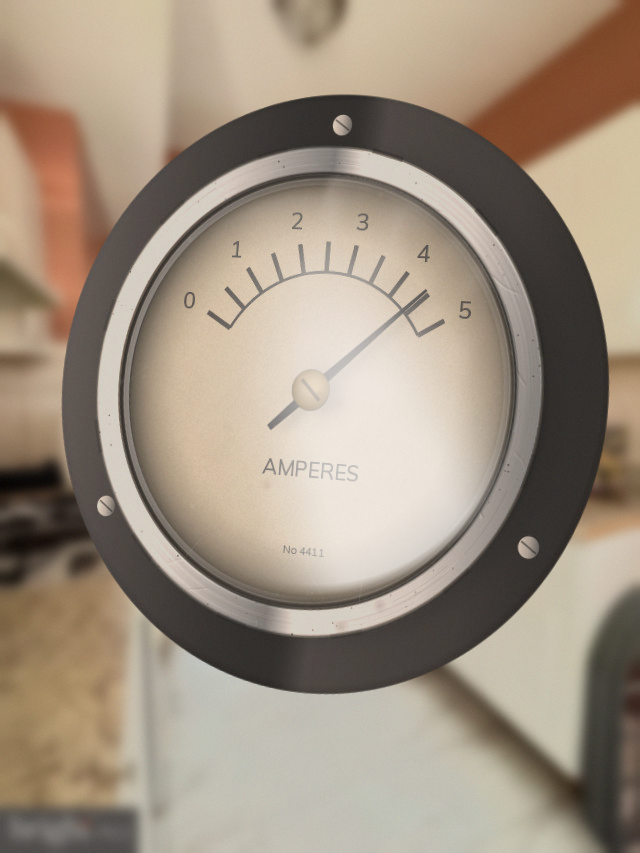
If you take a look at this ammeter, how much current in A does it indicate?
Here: 4.5 A
